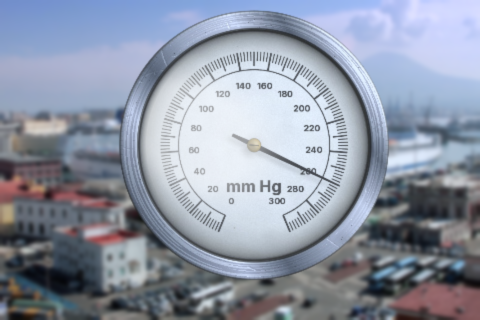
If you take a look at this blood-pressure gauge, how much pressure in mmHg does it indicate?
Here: 260 mmHg
